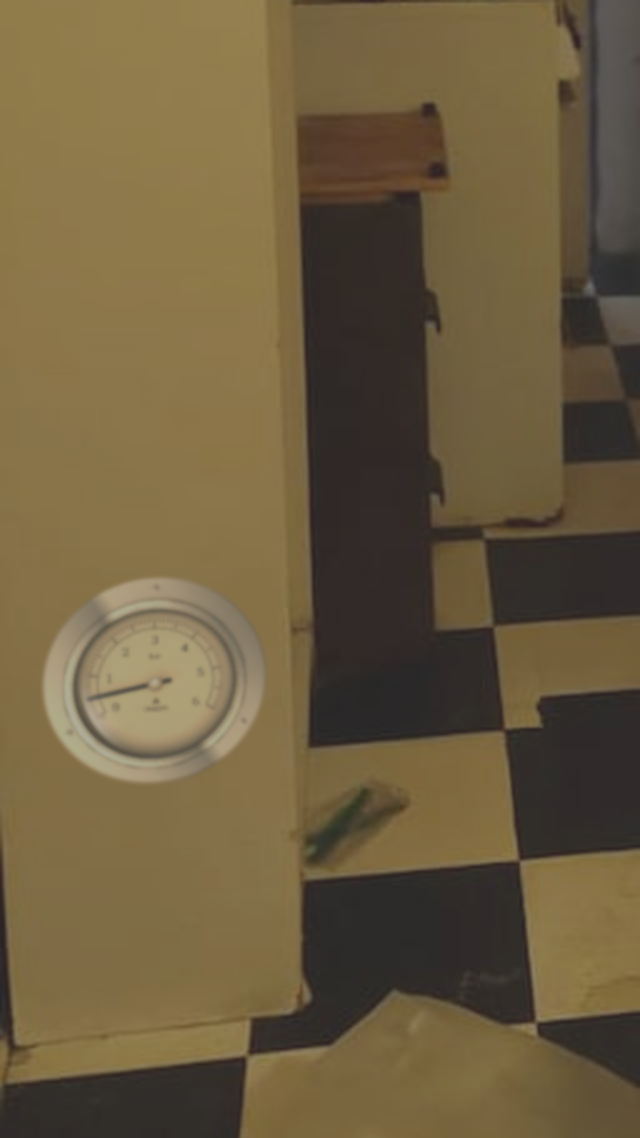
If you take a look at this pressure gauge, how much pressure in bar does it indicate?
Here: 0.5 bar
